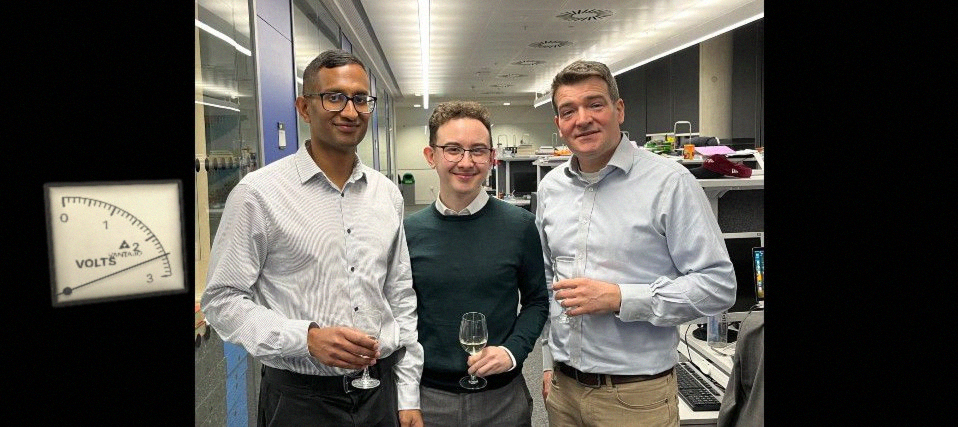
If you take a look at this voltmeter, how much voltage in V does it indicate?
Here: 2.5 V
